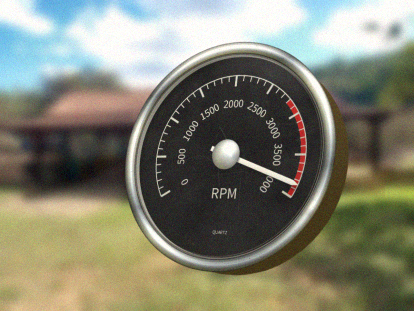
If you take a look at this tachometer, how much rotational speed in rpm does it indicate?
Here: 3850 rpm
